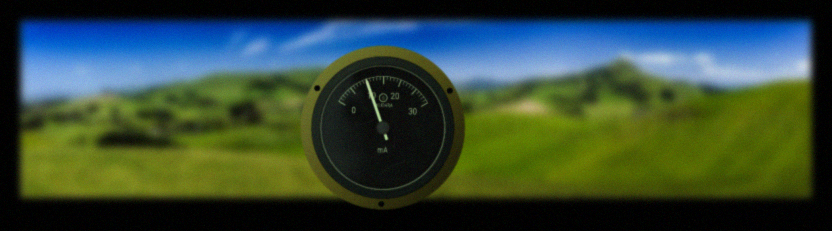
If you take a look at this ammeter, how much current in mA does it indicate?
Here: 10 mA
